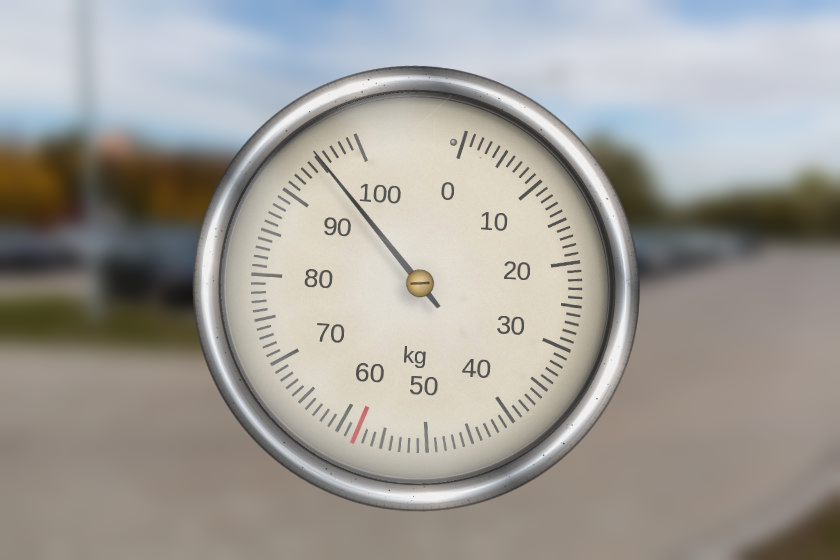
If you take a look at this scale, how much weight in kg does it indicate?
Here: 95 kg
